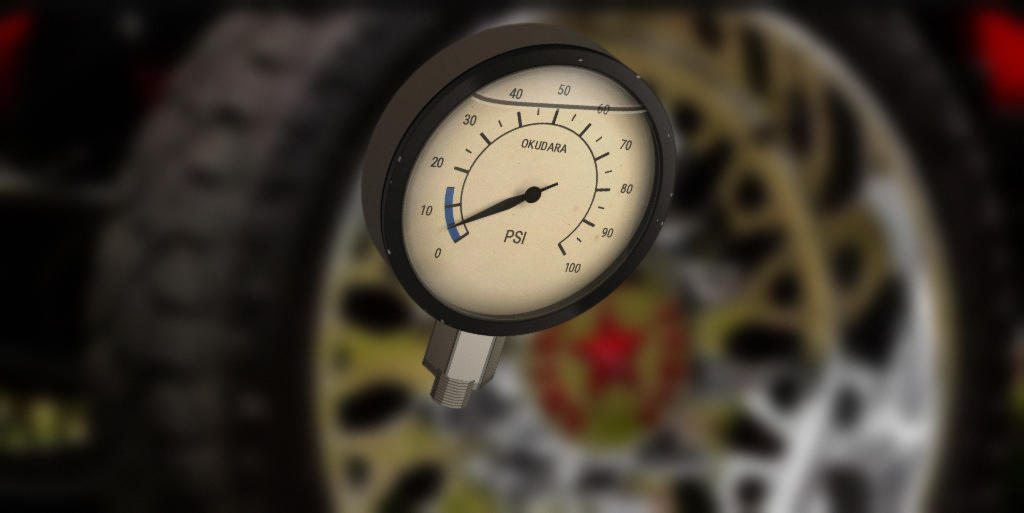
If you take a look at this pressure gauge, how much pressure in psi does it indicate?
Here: 5 psi
